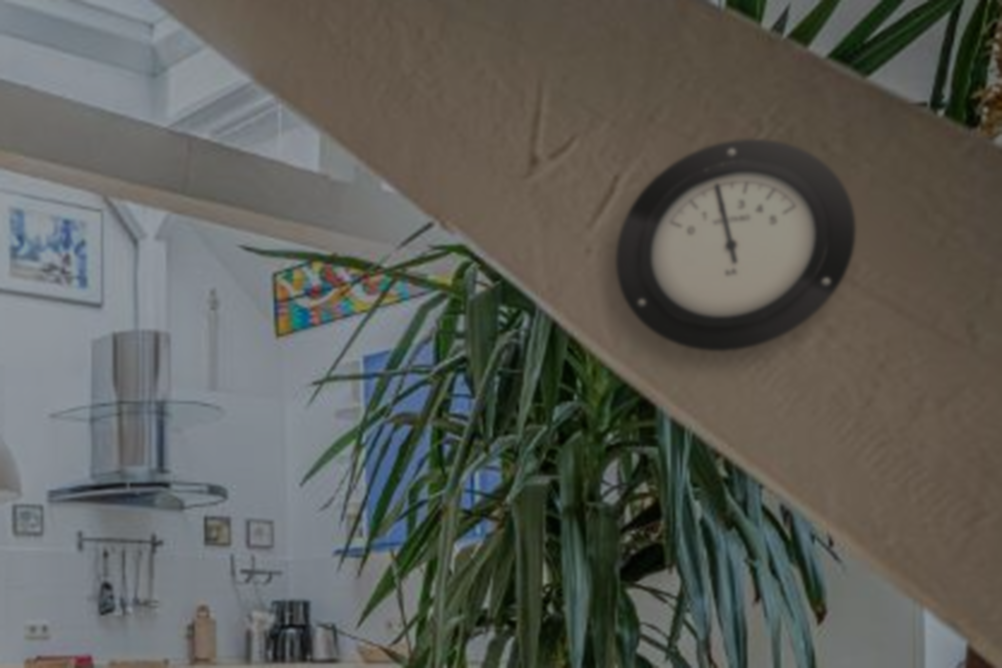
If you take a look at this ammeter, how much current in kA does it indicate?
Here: 2 kA
